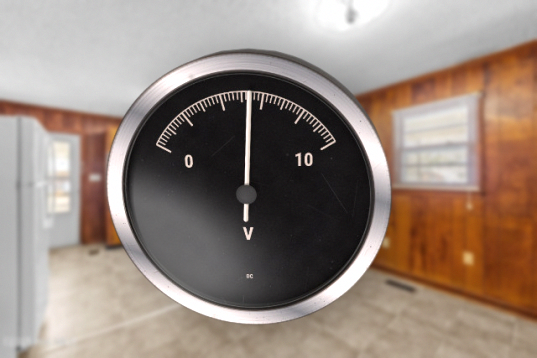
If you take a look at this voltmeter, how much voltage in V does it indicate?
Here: 5.4 V
